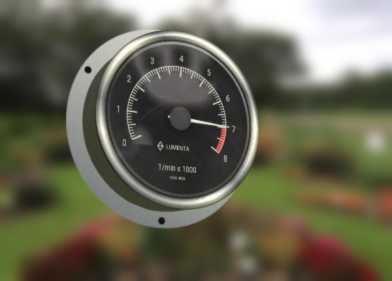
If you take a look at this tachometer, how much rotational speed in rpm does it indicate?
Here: 7000 rpm
